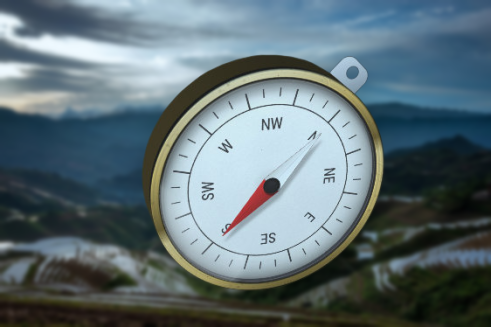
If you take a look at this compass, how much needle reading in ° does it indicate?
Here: 180 °
